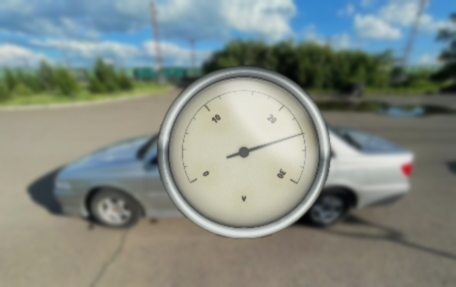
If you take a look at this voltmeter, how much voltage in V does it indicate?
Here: 24 V
